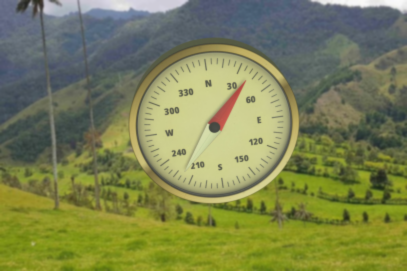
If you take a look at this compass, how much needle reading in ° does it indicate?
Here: 40 °
